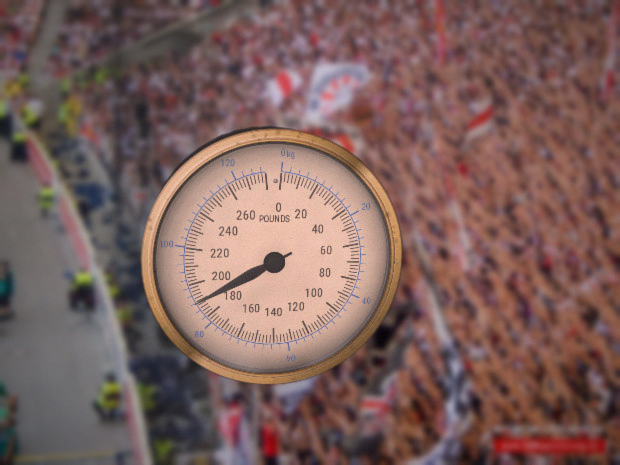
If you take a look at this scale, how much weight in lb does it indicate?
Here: 190 lb
